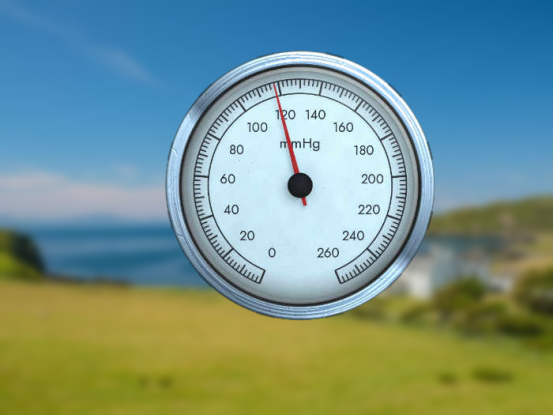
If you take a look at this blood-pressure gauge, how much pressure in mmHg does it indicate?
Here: 118 mmHg
